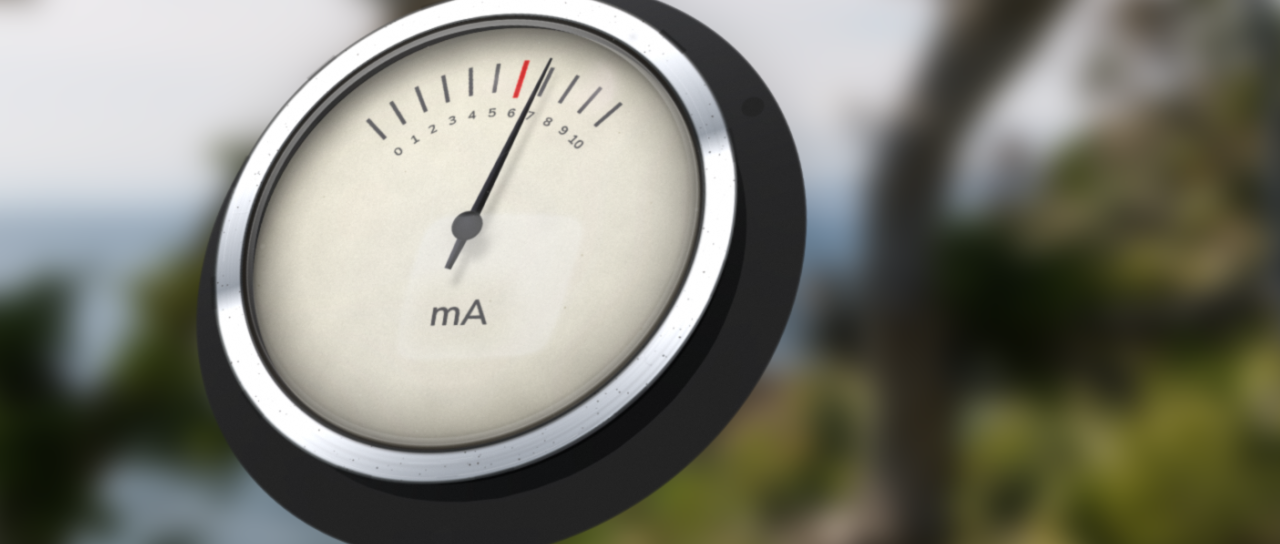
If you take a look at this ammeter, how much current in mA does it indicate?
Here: 7 mA
